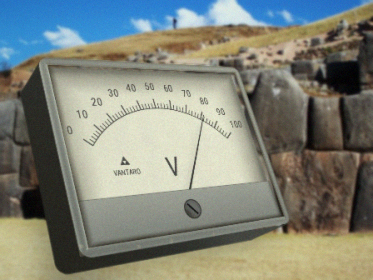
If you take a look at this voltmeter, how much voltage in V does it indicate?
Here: 80 V
